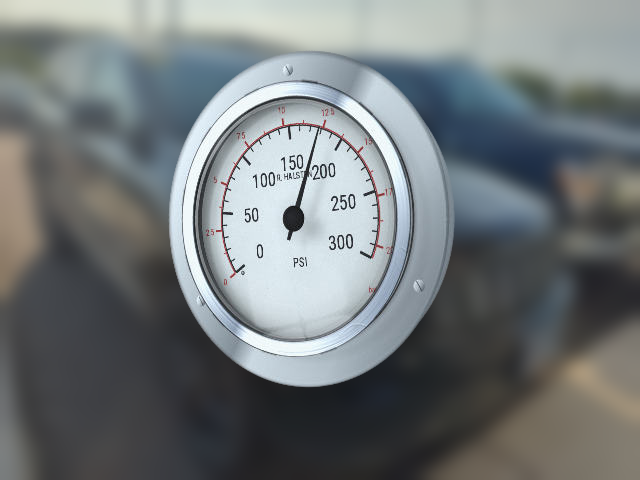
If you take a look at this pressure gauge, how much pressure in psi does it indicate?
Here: 180 psi
